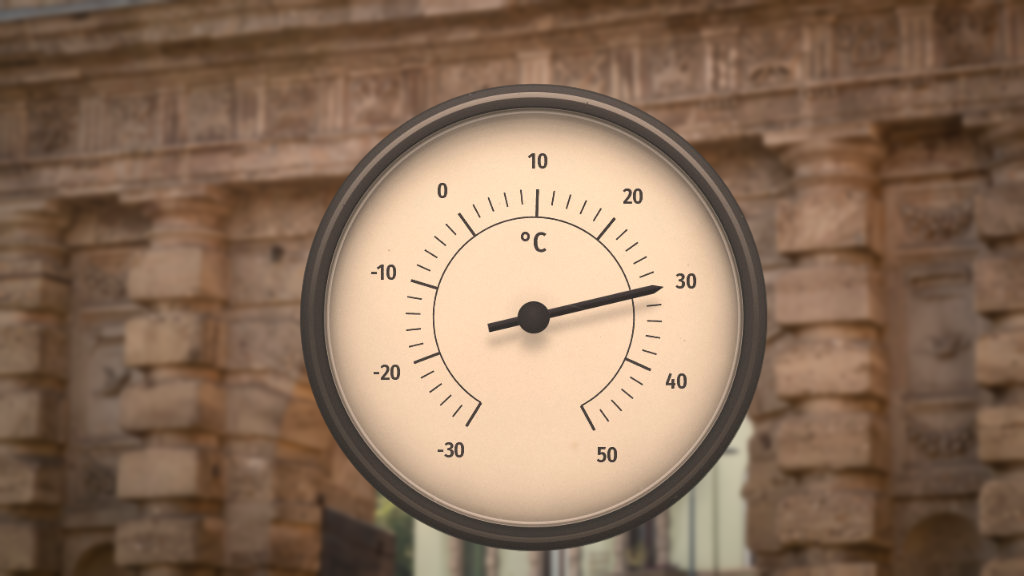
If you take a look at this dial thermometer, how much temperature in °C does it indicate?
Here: 30 °C
